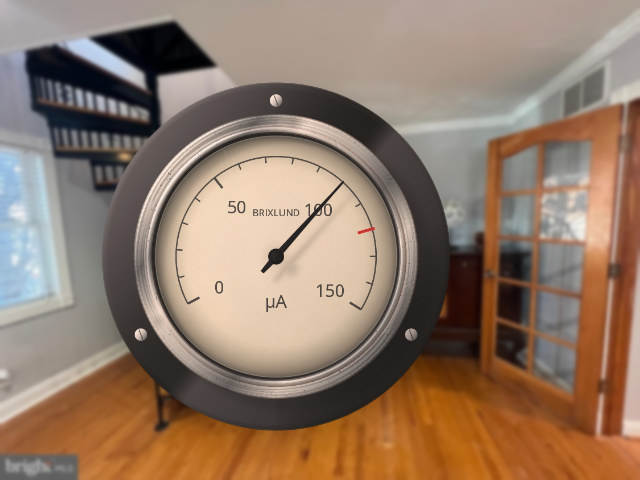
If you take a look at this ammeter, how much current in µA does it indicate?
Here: 100 µA
